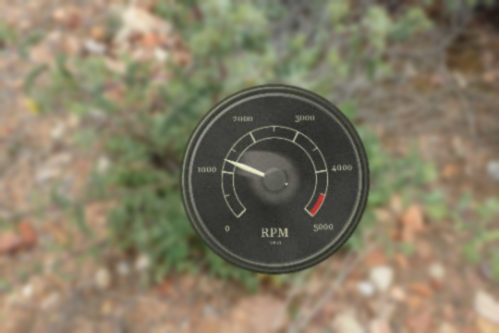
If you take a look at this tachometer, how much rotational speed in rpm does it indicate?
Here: 1250 rpm
